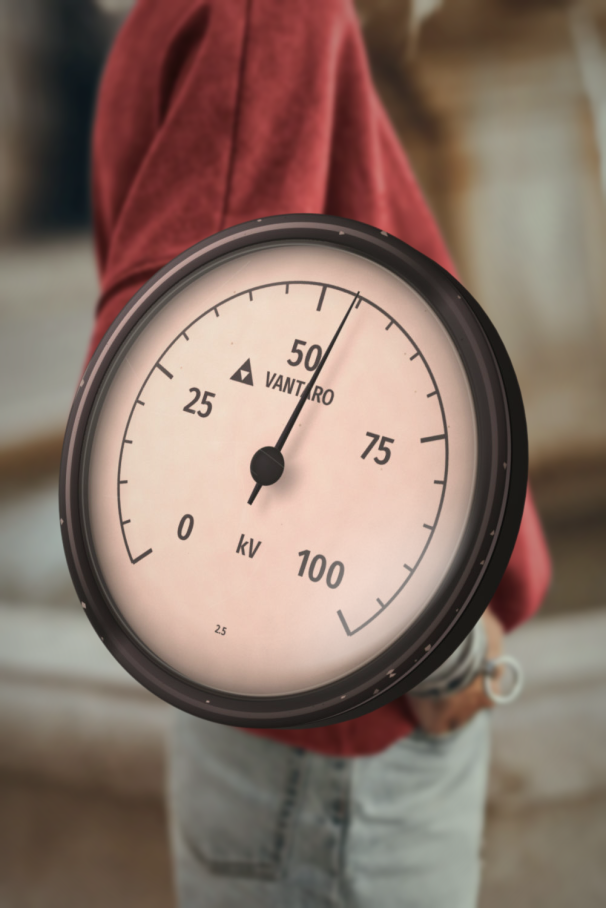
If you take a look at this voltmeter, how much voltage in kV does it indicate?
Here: 55 kV
